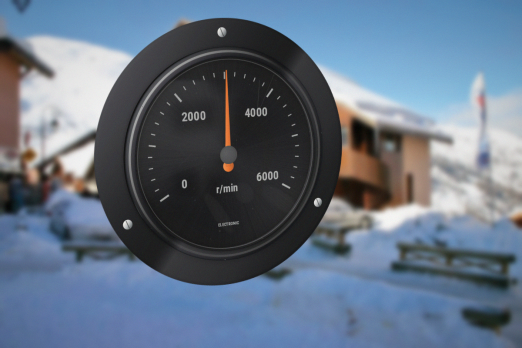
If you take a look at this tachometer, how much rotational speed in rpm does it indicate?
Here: 3000 rpm
